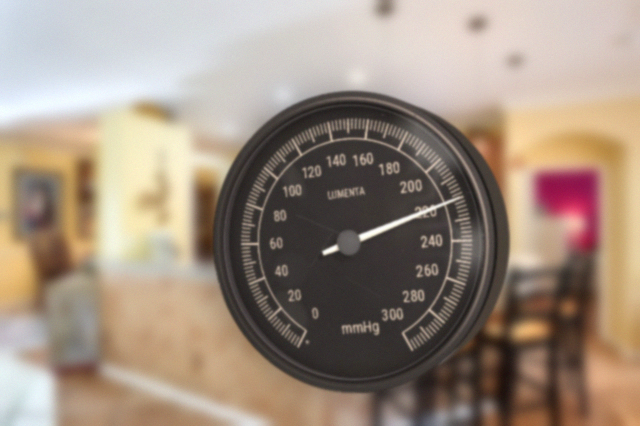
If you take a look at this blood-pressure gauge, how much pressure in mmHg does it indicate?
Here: 220 mmHg
